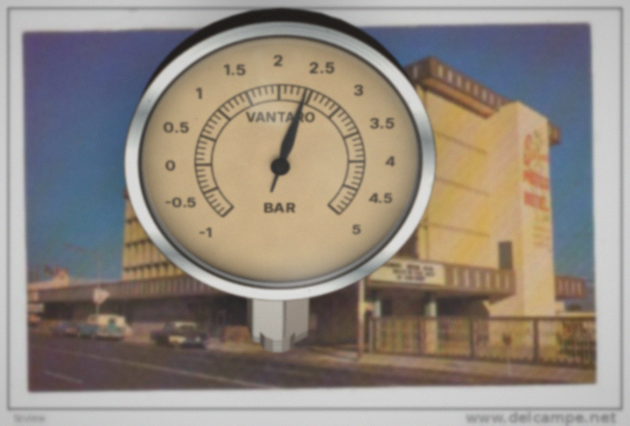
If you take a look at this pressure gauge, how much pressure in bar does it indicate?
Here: 2.4 bar
